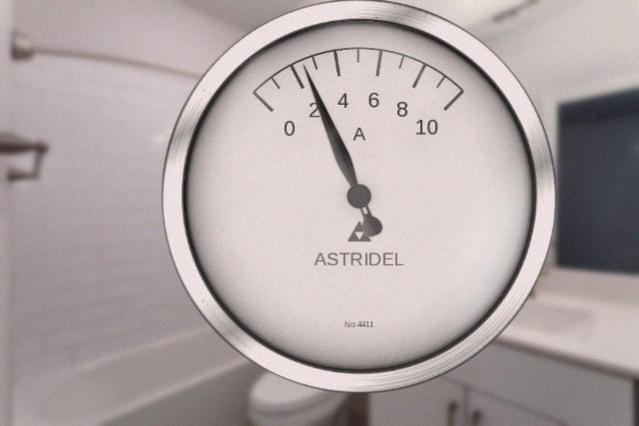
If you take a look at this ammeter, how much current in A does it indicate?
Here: 2.5 A
